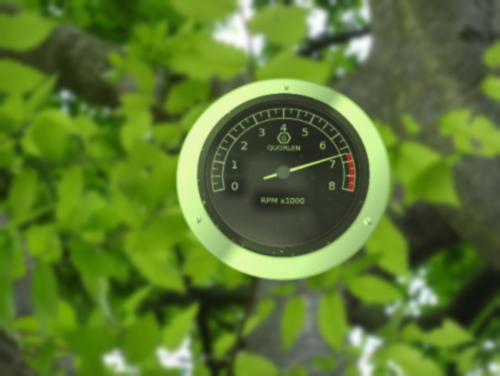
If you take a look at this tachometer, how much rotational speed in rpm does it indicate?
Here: 6750 rpm
